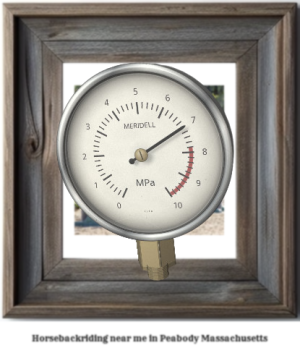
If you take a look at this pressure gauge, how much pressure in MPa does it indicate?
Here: 7 MPa
